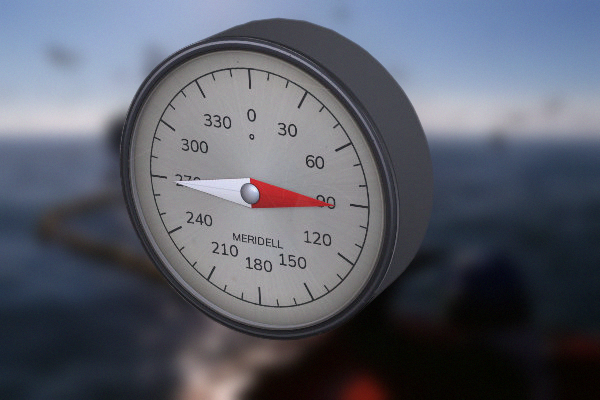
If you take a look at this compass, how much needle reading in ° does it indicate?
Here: 90 °
